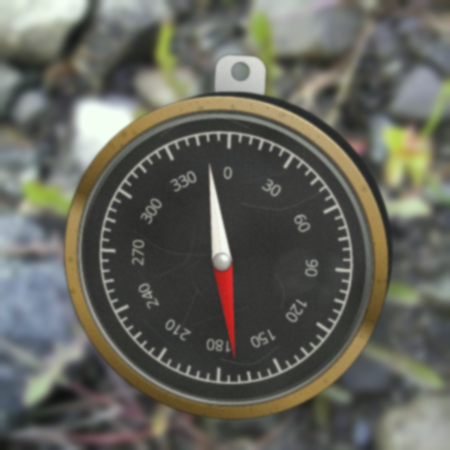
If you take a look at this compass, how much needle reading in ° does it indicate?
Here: 170 °
